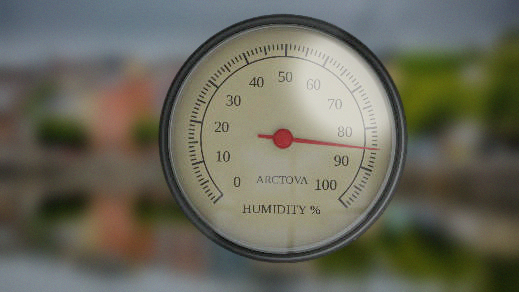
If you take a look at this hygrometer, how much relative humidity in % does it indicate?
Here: 85 %
